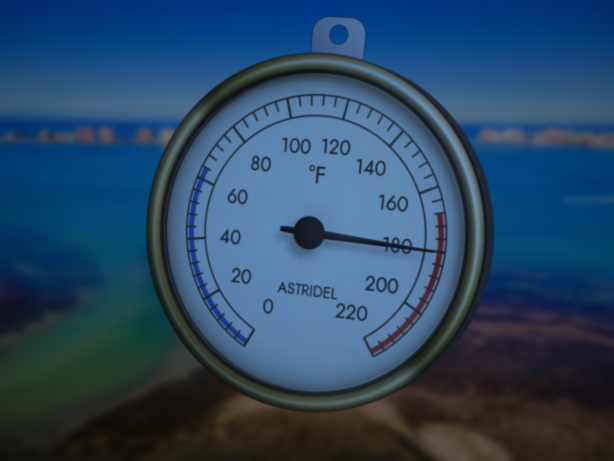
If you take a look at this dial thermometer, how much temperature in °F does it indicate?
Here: 180 °F
